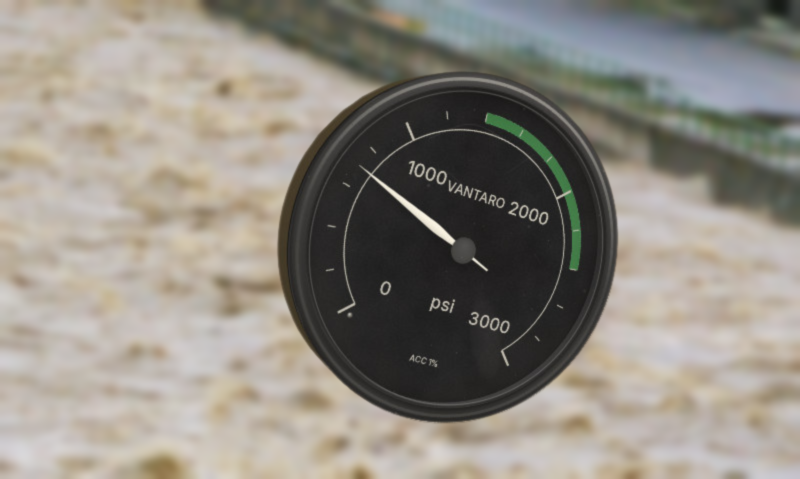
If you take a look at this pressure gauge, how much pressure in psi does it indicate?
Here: 700 psi
